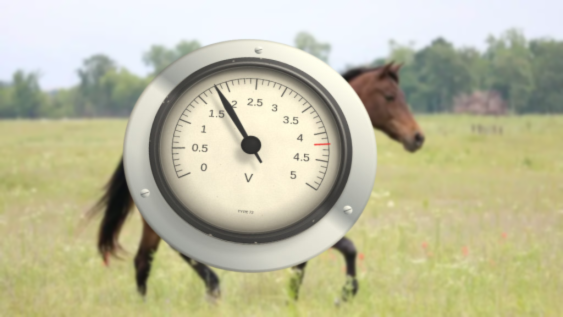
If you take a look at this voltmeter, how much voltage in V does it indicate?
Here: 1.8 V
